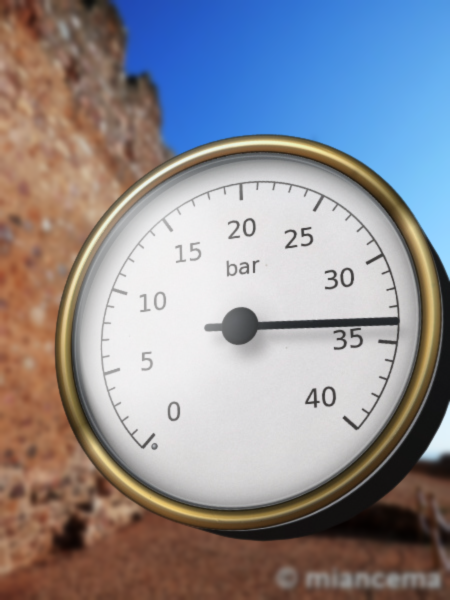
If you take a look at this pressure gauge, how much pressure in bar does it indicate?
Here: 34 bar
